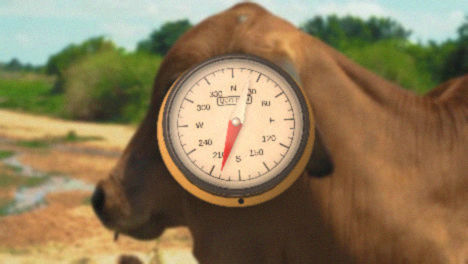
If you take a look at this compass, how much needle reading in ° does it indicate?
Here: 200 °
